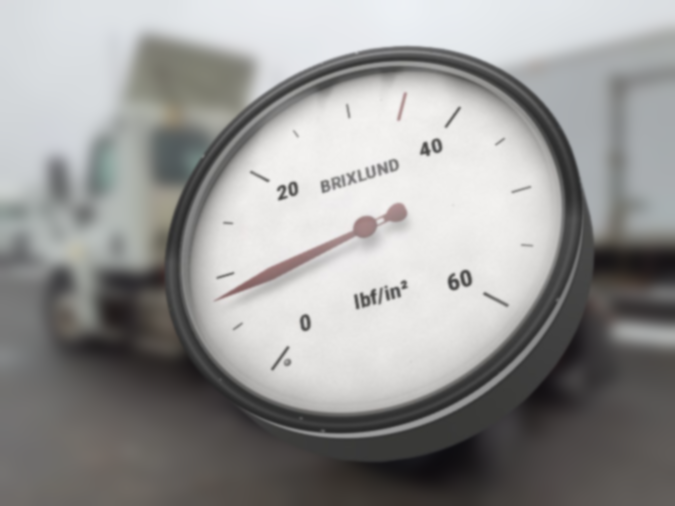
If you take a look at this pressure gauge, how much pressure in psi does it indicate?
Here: 7.5 psi
